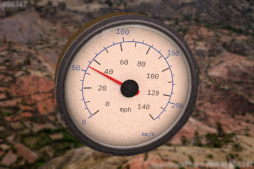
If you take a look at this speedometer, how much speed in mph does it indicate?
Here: 35 mph
